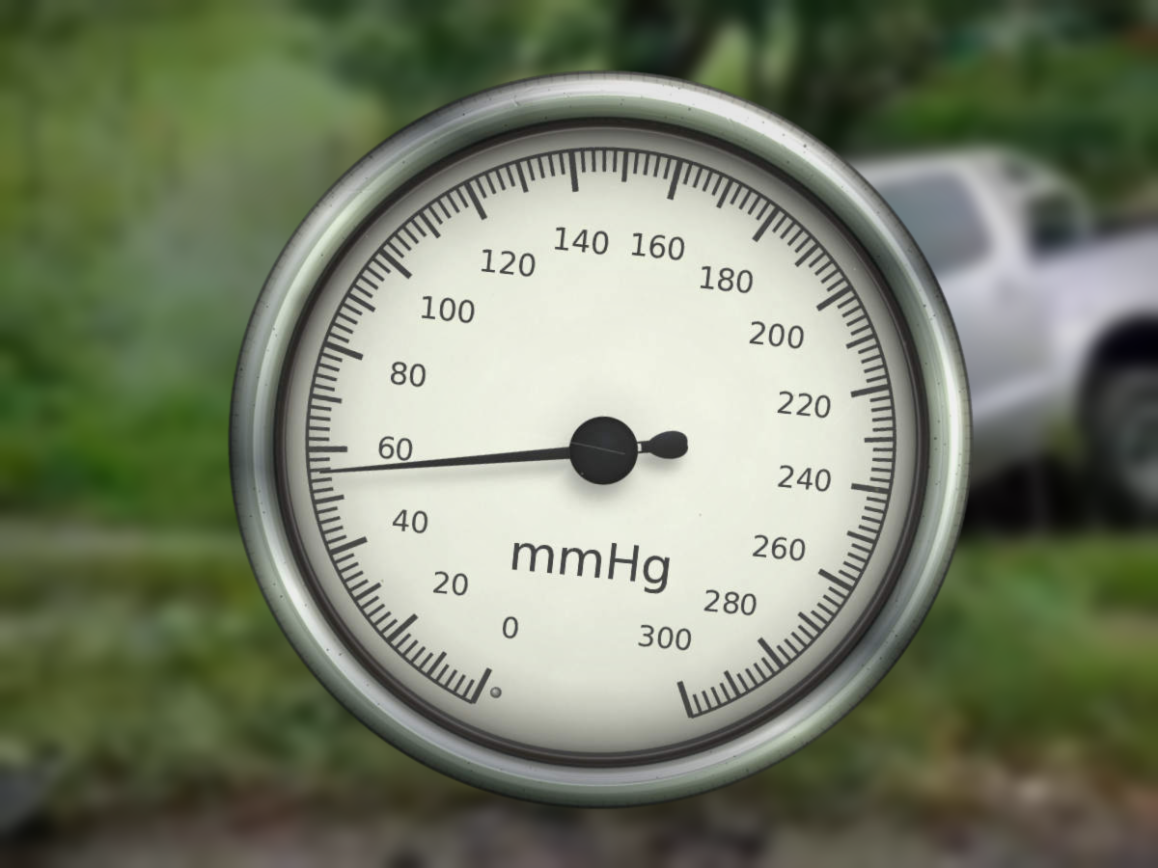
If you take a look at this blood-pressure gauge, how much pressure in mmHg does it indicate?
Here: 56 mmHg
